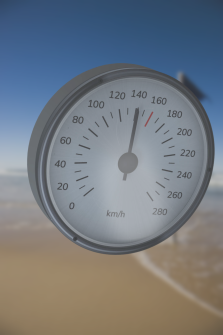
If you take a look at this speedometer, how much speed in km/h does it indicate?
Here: 140 km/h
